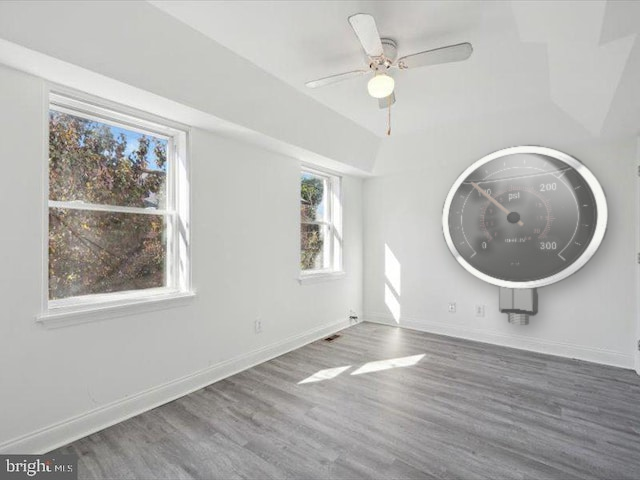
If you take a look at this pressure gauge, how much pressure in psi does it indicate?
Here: 100 psi
